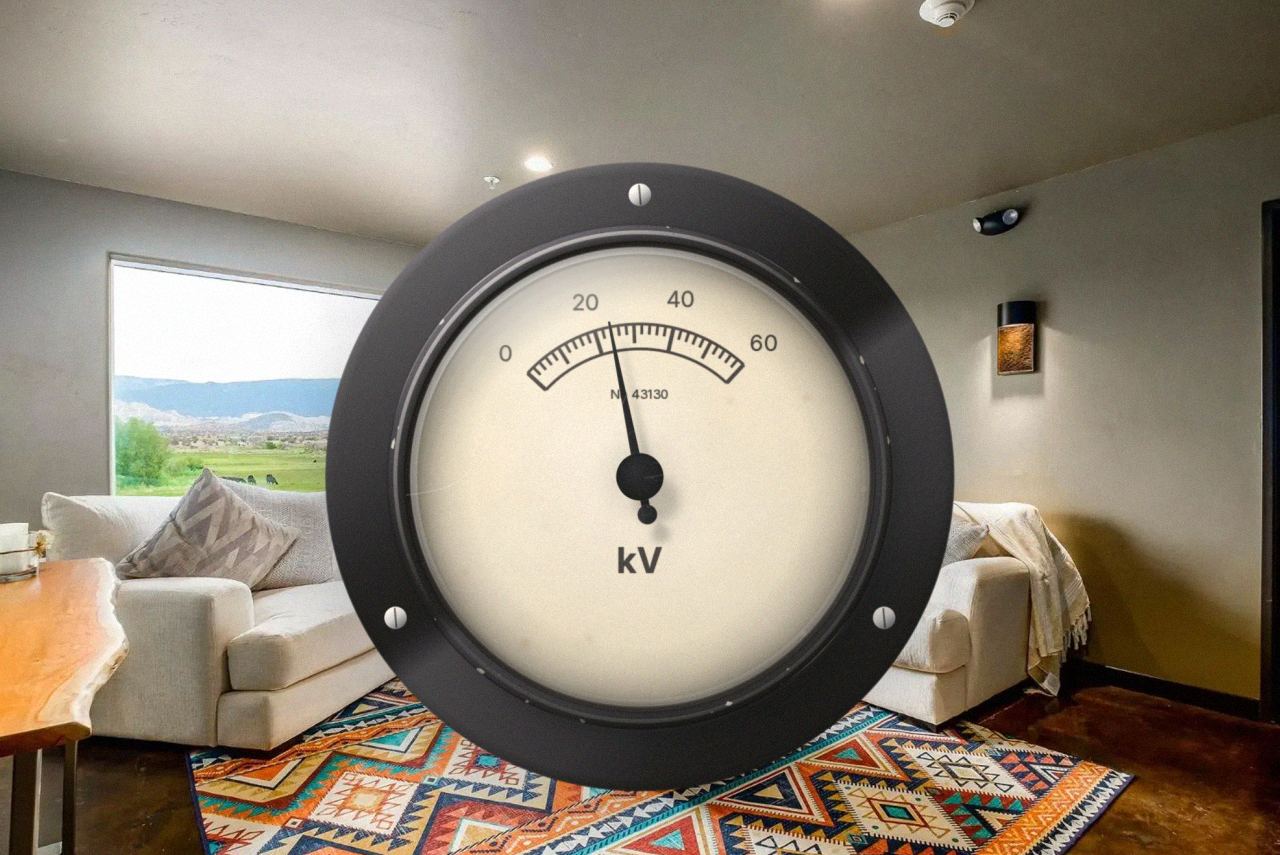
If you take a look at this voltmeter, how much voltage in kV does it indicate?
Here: 24 kV
